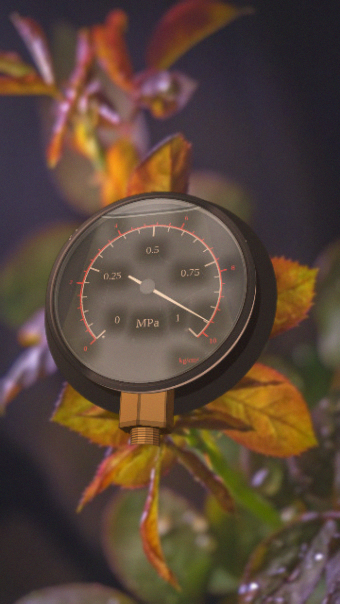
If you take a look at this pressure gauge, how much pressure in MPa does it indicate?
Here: 0.95 MPa
